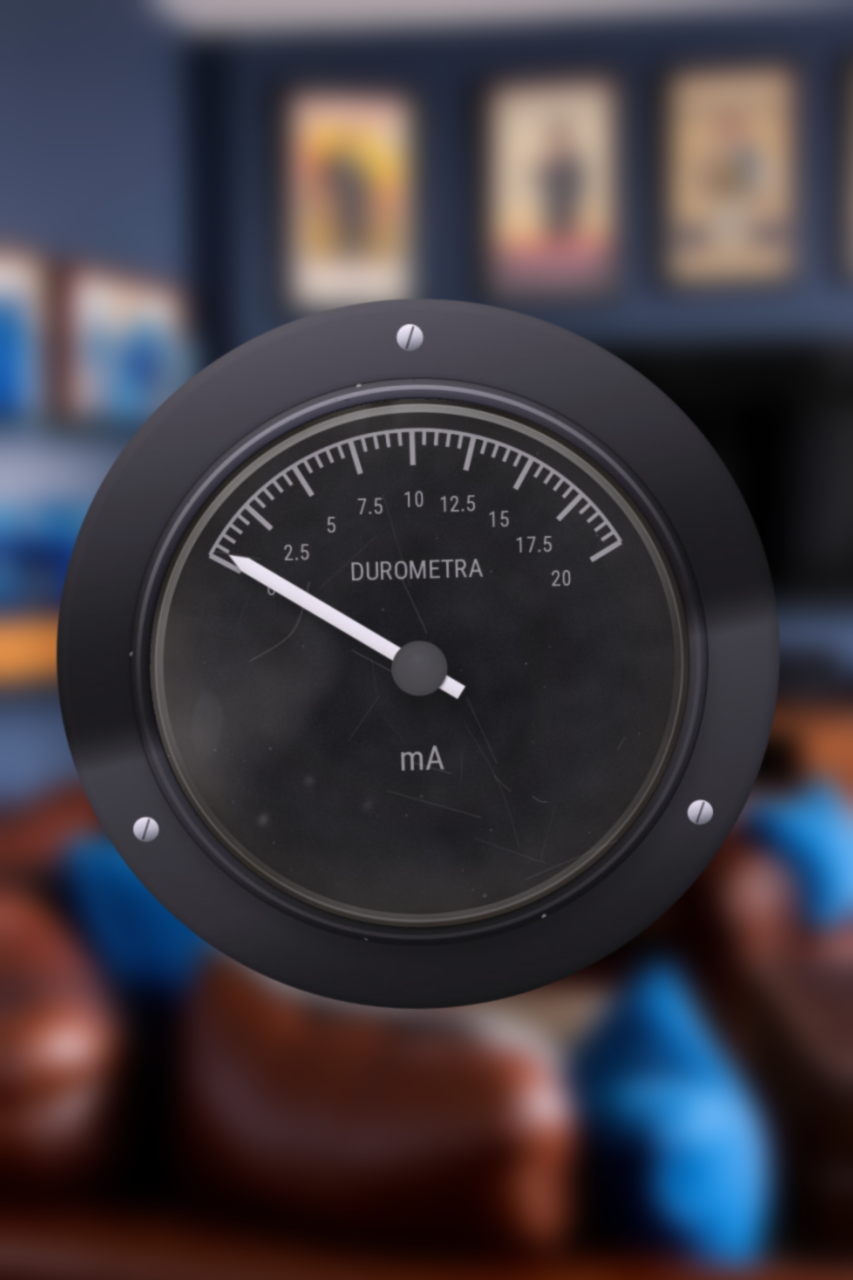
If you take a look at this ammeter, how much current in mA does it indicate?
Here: 0.5 mA
